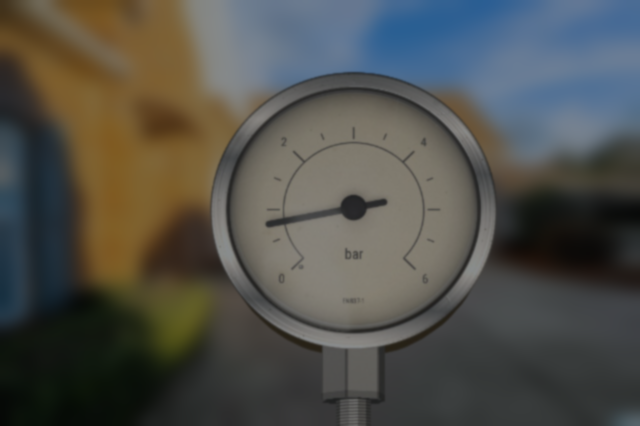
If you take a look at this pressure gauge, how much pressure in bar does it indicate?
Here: 0.75 bar
